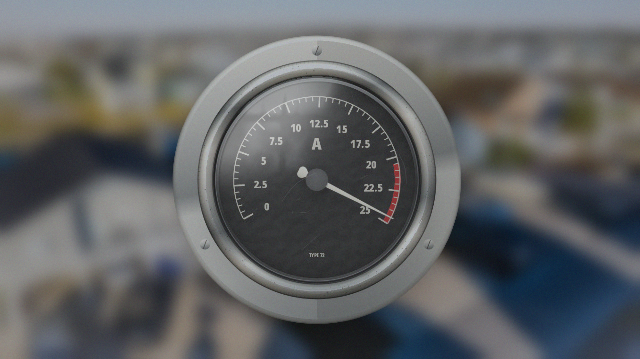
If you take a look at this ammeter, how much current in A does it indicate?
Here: 24.5 A
